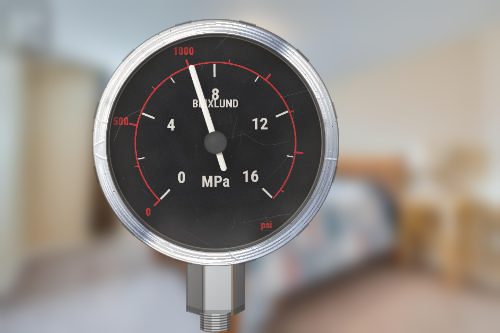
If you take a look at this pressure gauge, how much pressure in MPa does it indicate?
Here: 7 MPa
